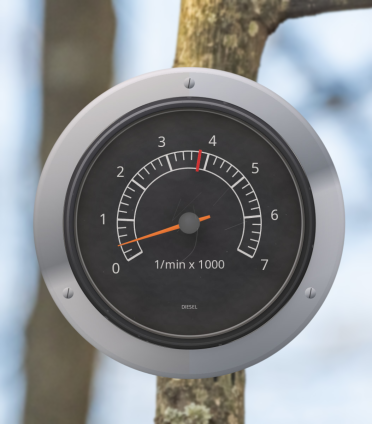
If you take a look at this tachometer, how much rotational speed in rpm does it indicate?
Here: 400 rpm
